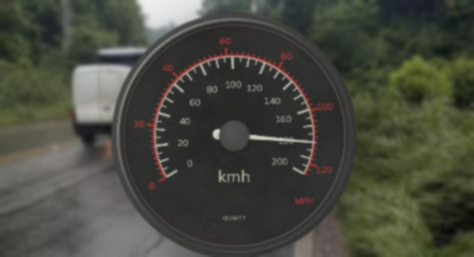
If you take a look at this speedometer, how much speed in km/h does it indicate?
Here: 180 km/h
